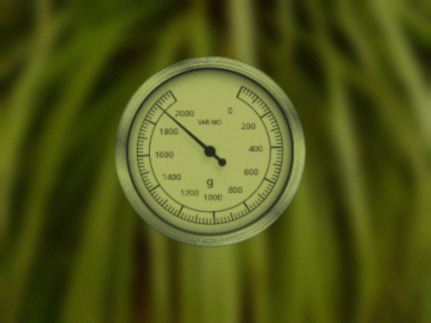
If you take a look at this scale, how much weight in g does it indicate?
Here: 1900 g
